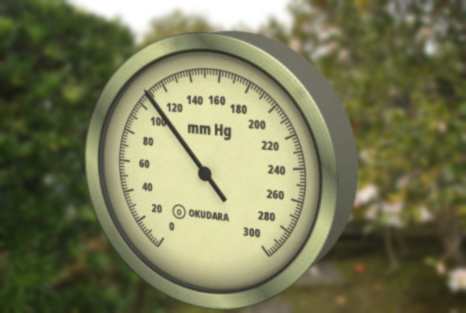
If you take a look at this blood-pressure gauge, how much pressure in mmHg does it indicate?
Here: 110 mmHg
